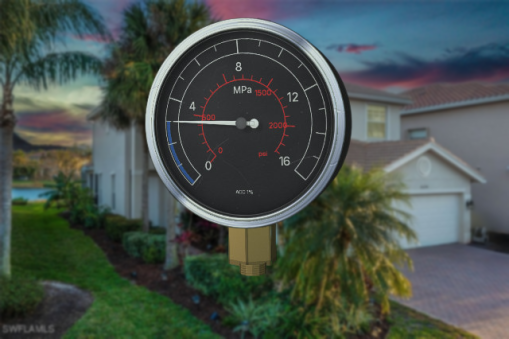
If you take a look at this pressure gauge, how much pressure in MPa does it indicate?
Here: 3 MPa
